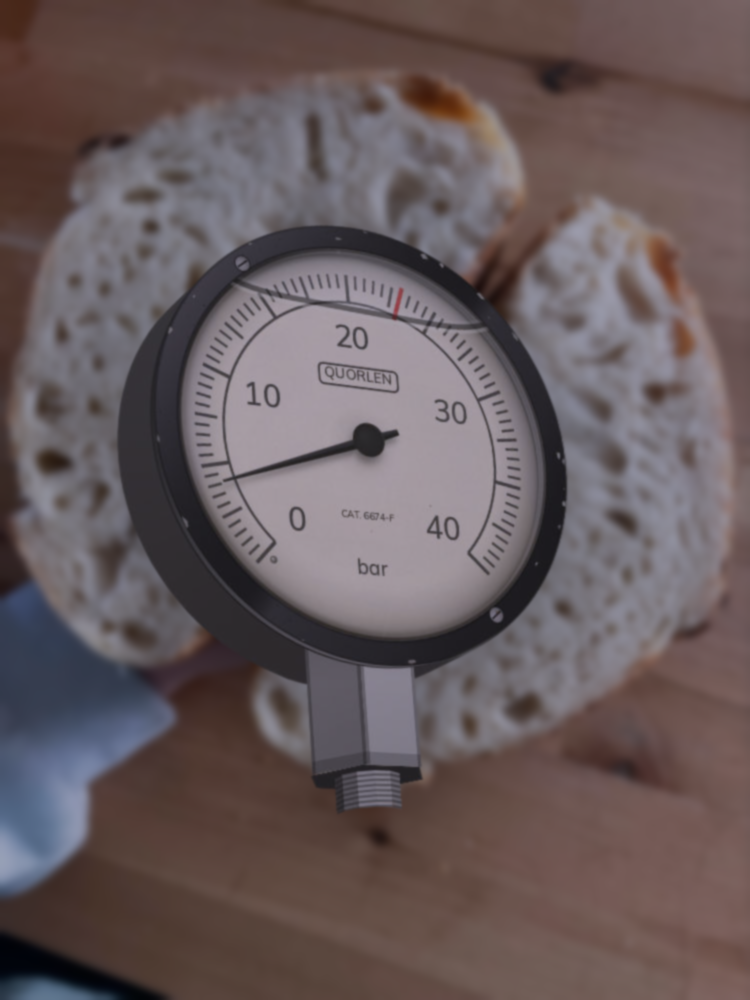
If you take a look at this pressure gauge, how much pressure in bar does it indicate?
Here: 4 bar
